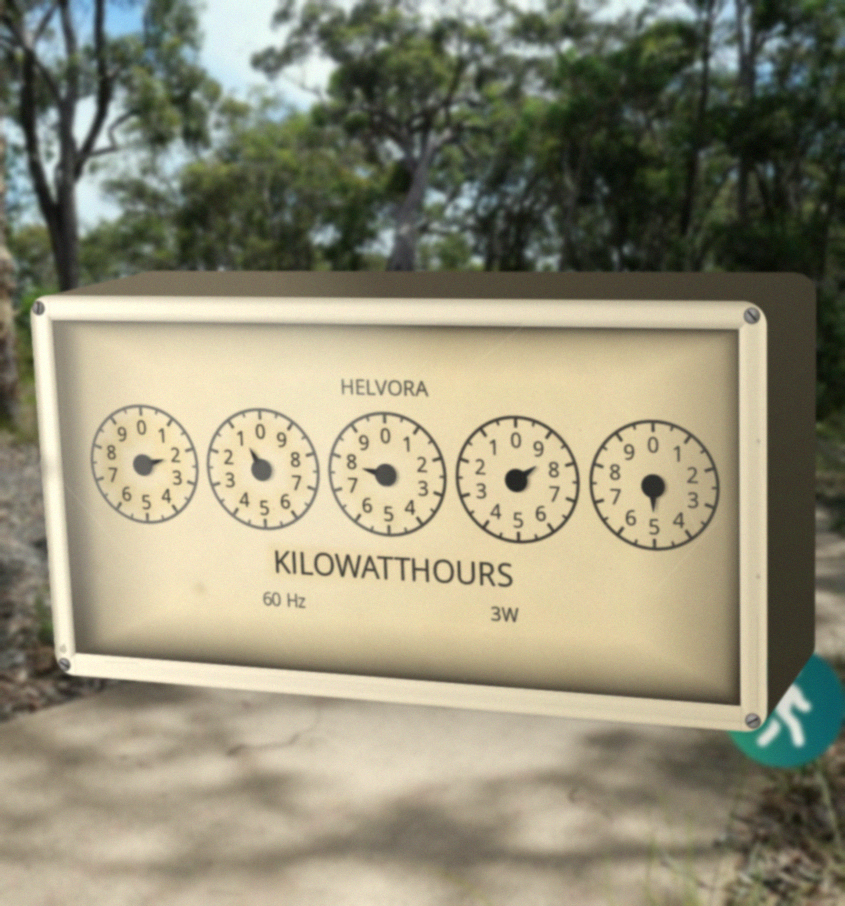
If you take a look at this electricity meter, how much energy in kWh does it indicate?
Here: 20785 kWh
